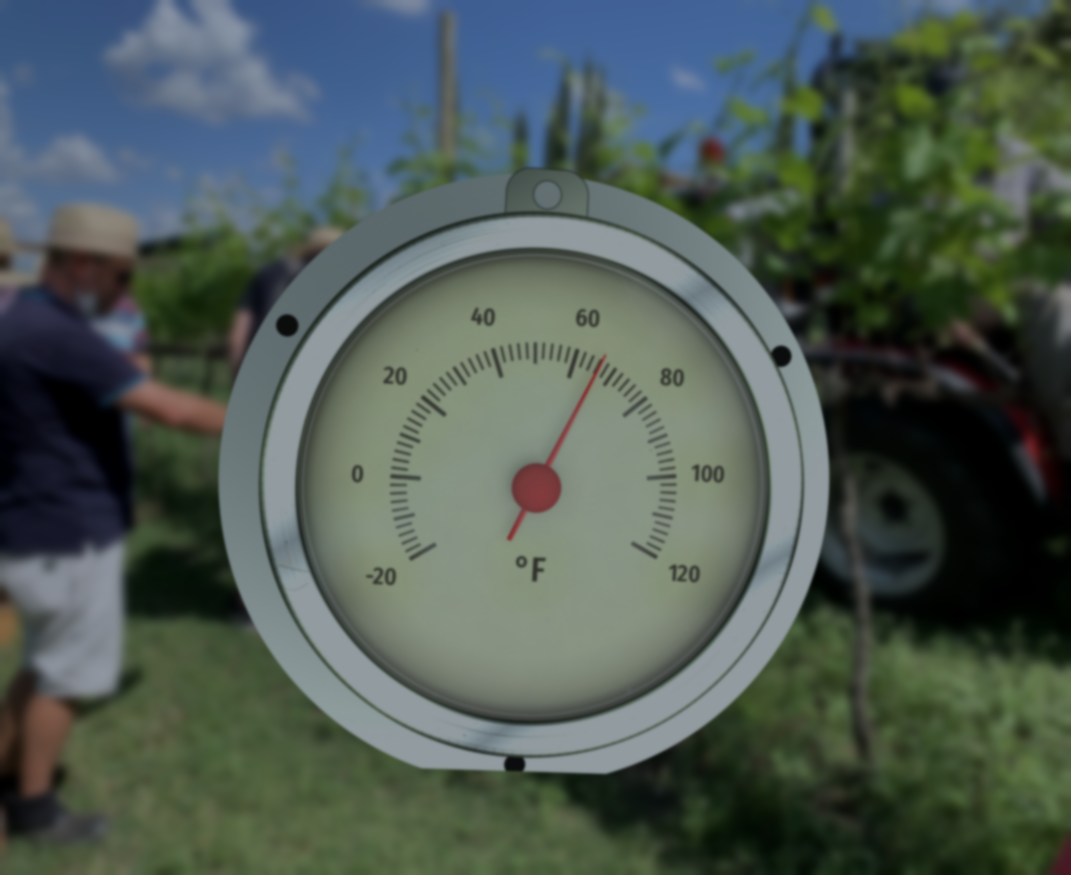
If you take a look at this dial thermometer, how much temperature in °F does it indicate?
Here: 66 °F
